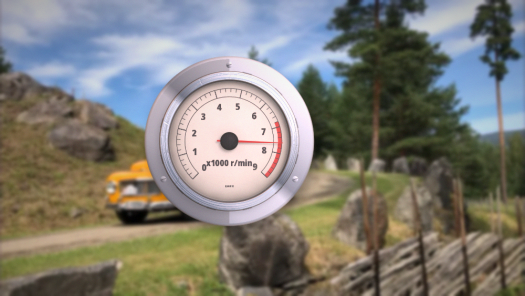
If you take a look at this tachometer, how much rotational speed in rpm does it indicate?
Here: 7600 rpm
